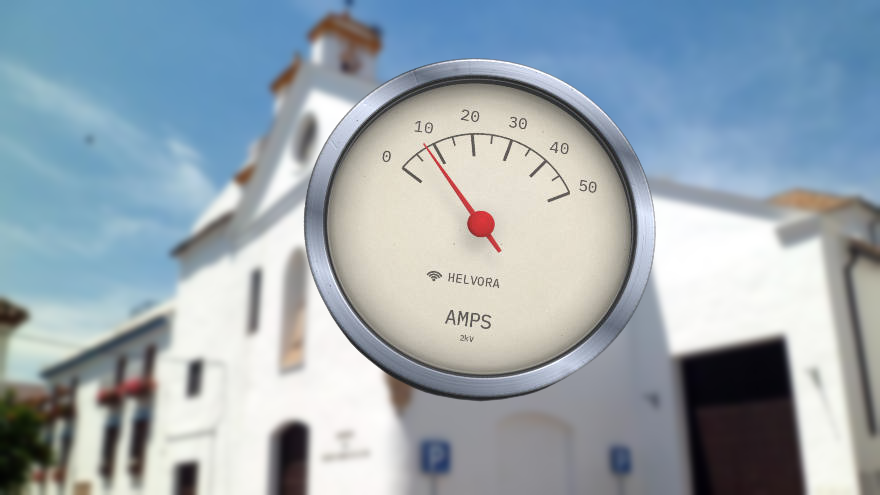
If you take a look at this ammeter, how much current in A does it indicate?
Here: 7.5 A
